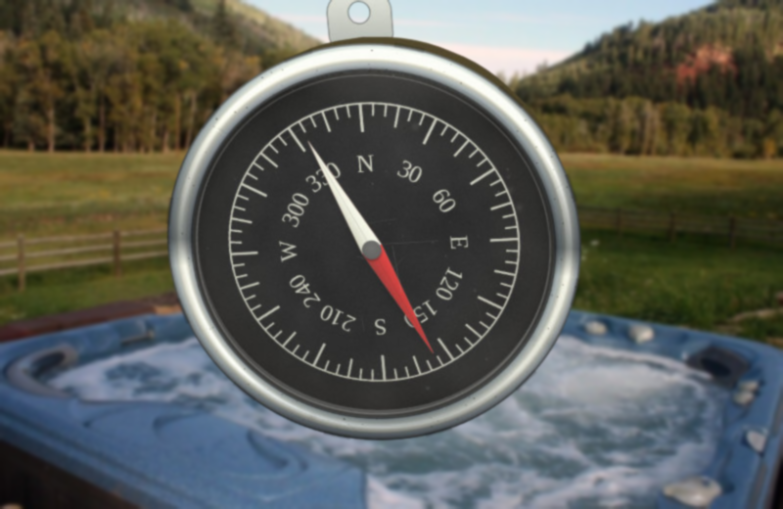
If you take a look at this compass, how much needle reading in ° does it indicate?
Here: 155 °
